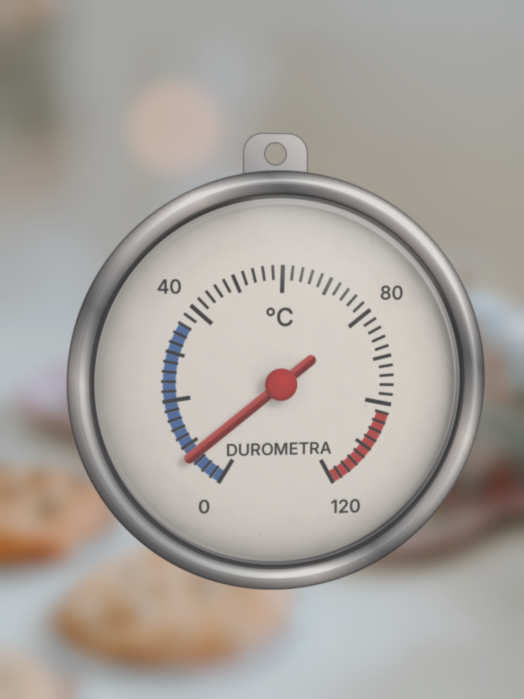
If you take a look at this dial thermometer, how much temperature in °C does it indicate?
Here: 8 °C
